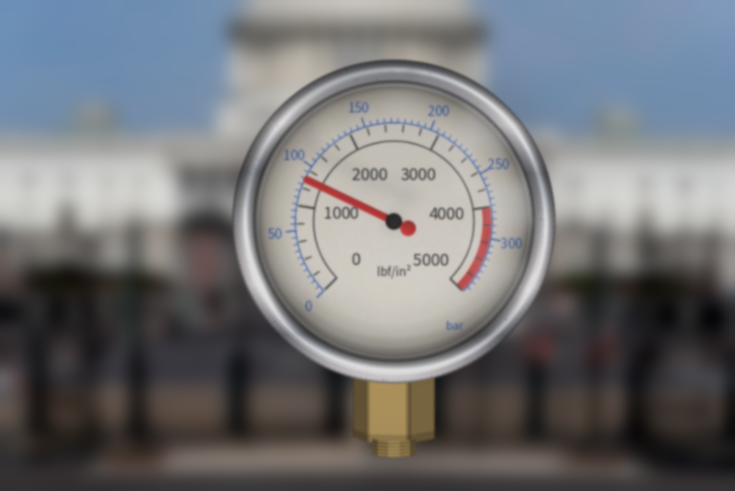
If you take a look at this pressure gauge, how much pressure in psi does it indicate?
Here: 1300 psi
